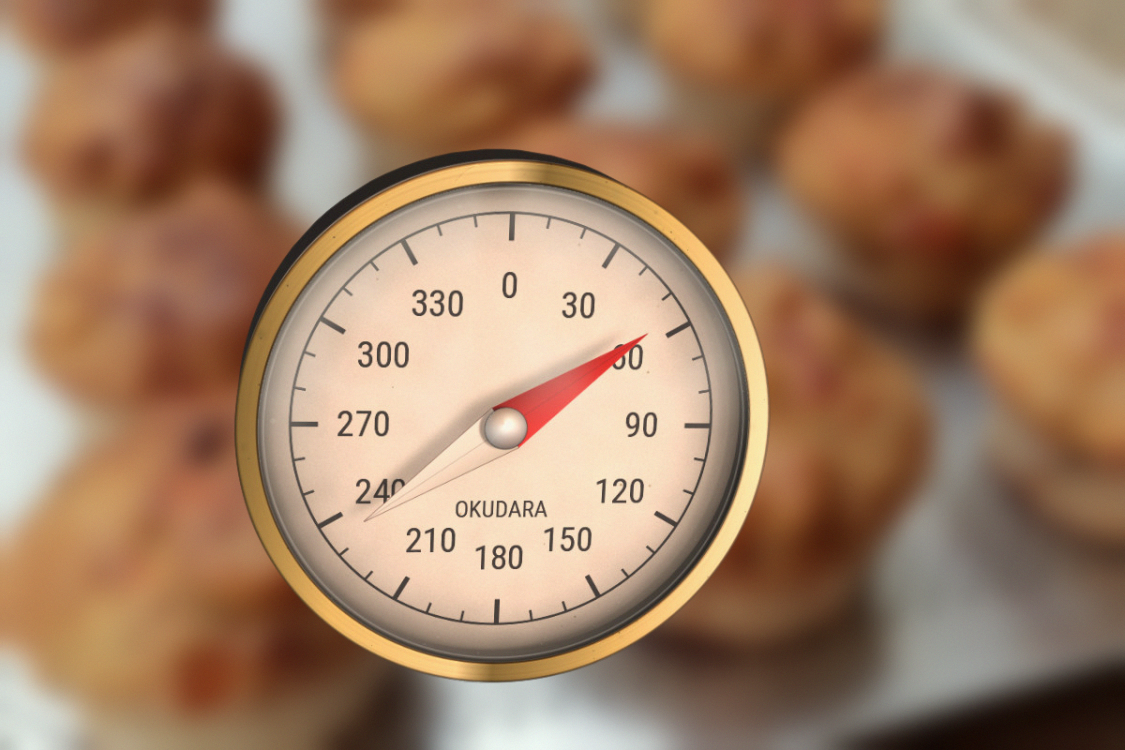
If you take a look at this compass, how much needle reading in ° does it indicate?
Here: 55 °
